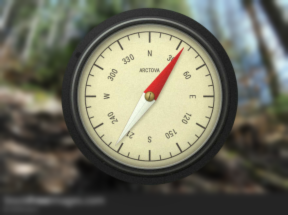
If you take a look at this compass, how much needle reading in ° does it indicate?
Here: 35 °
